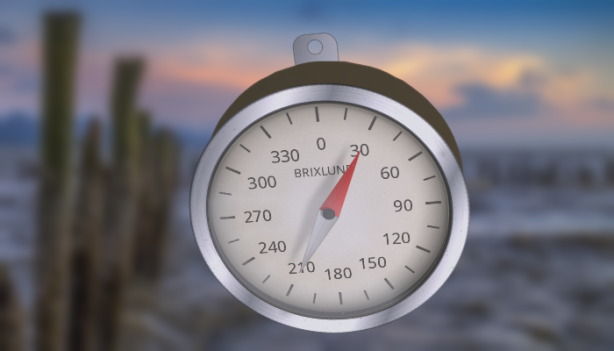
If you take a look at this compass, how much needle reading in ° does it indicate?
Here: 30 °
